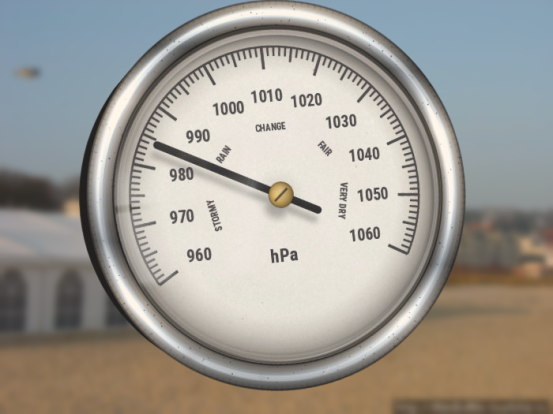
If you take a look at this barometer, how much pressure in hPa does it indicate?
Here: 984 hPa
